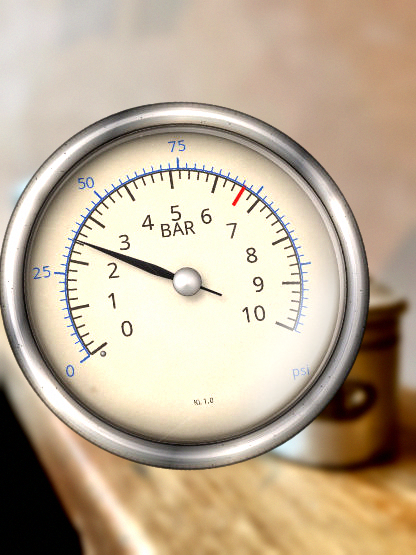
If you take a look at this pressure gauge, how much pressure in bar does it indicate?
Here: 2.4 bar
